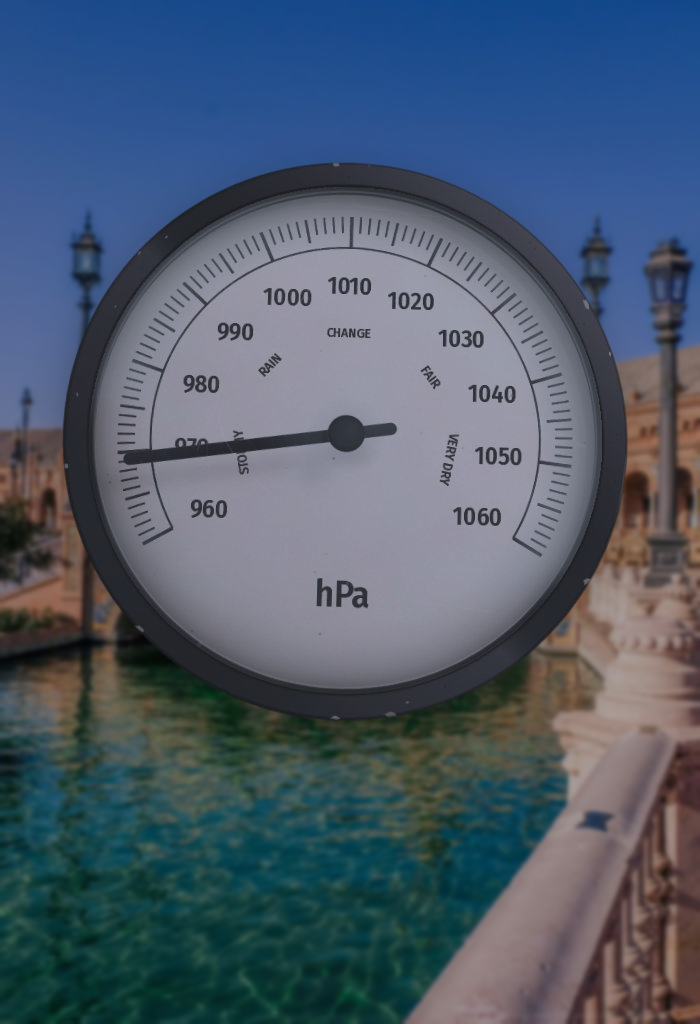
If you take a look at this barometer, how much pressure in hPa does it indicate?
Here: 969 hPa
